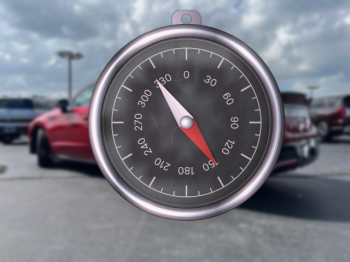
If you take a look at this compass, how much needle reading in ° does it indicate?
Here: 145 °
